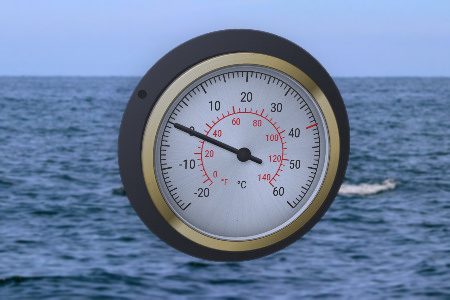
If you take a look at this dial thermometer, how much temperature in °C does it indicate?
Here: 0 °C
